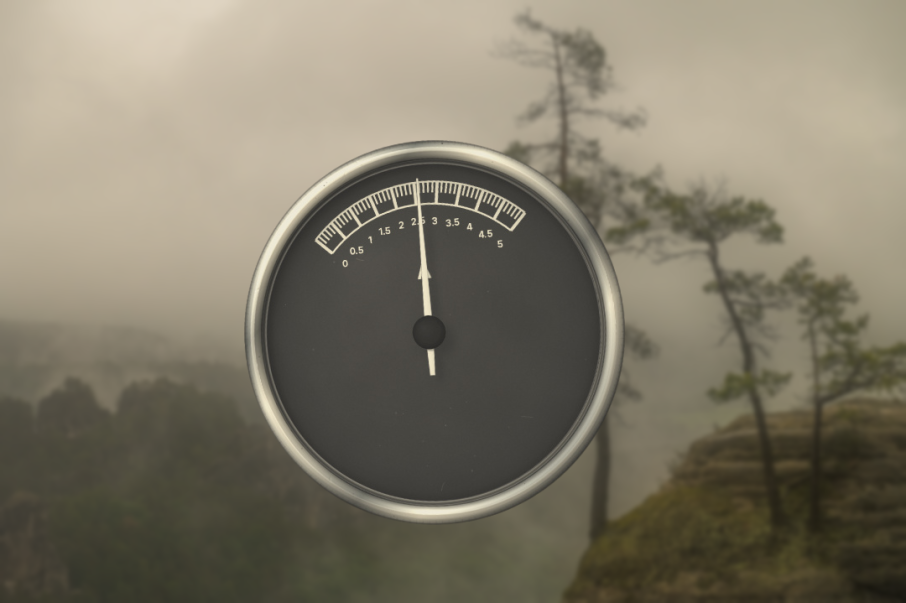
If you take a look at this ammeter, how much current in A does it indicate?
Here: 2.6 A
